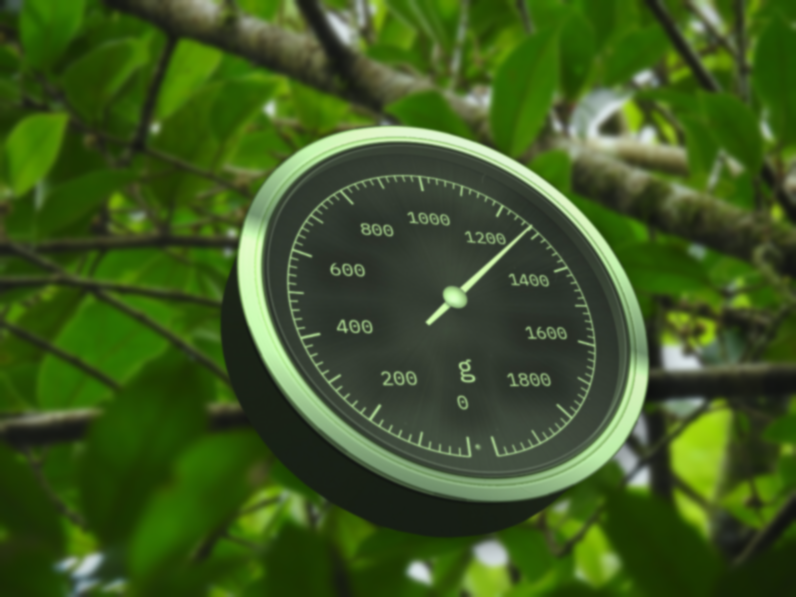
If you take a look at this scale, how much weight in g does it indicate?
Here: 1280 g
